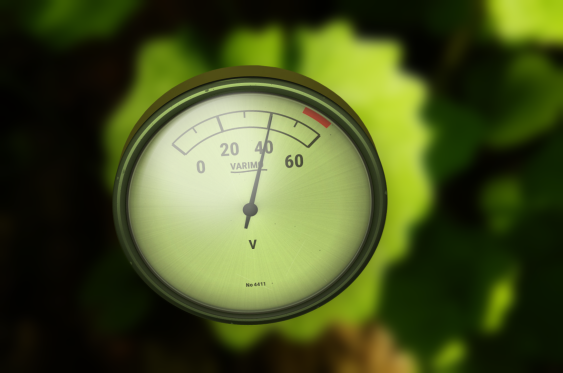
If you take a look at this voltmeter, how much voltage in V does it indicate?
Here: 40 V
